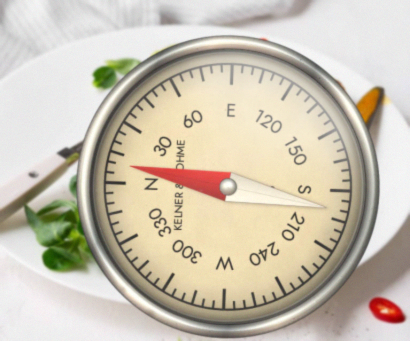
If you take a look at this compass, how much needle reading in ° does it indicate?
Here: 10 °
